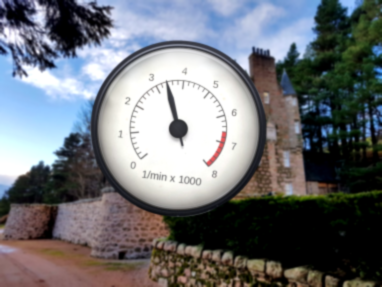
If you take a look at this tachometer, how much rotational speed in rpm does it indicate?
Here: 3400 rpm
